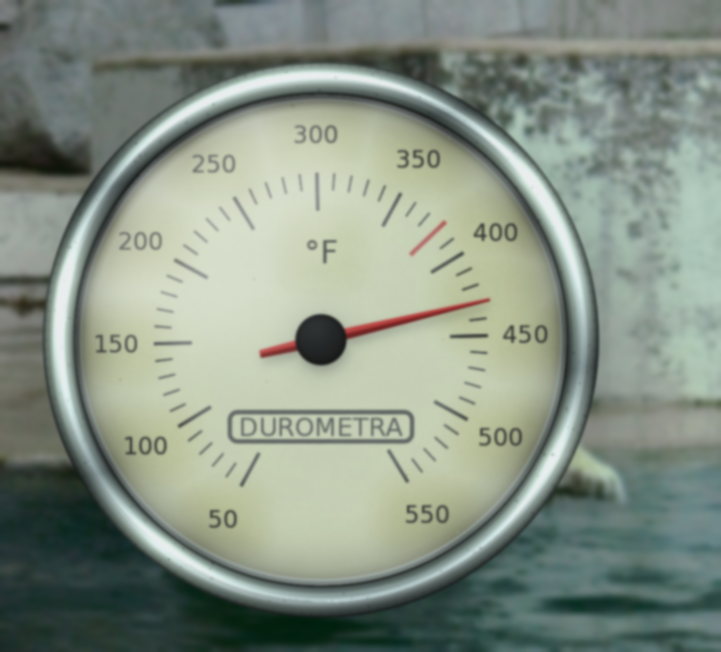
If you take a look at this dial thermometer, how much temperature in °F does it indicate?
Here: 430 °F
